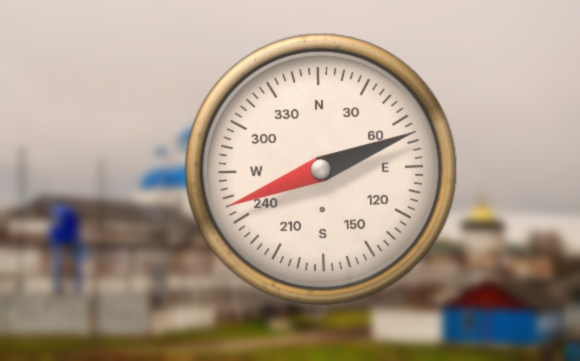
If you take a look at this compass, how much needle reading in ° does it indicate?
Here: 250 °
